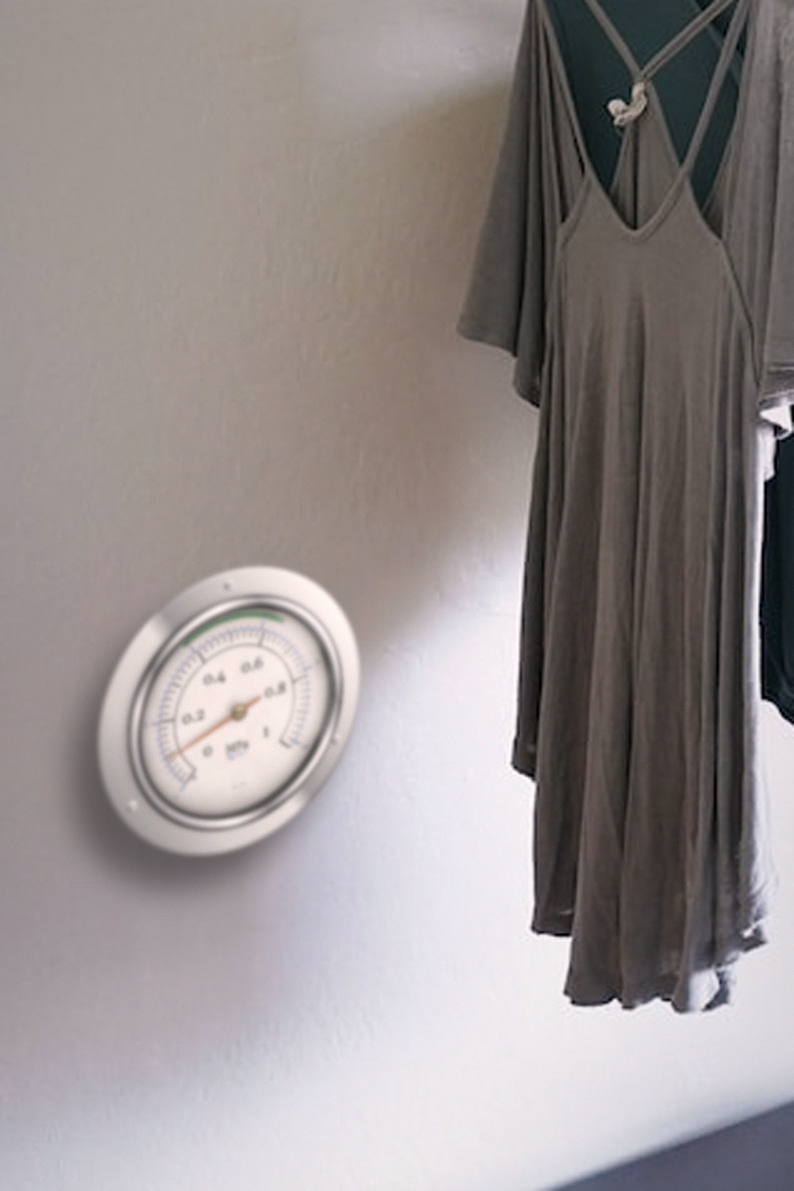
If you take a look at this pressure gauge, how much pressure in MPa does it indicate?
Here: 0.1 MPa
